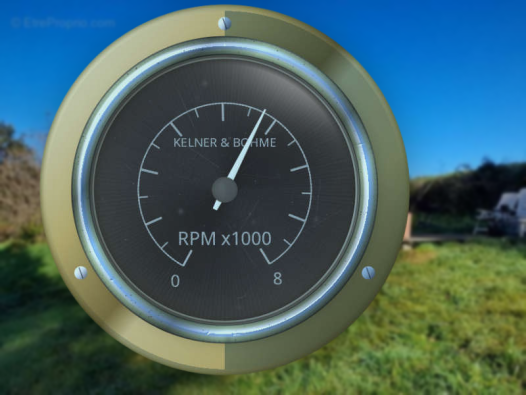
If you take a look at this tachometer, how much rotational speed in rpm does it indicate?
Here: 4750 rpm
